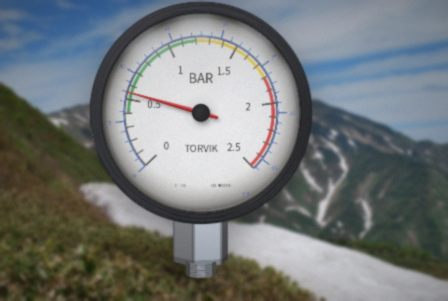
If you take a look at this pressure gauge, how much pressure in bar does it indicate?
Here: 0.55 bar
